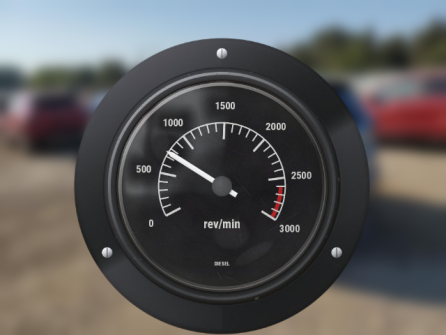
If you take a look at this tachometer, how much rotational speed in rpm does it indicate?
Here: 750 rpm
